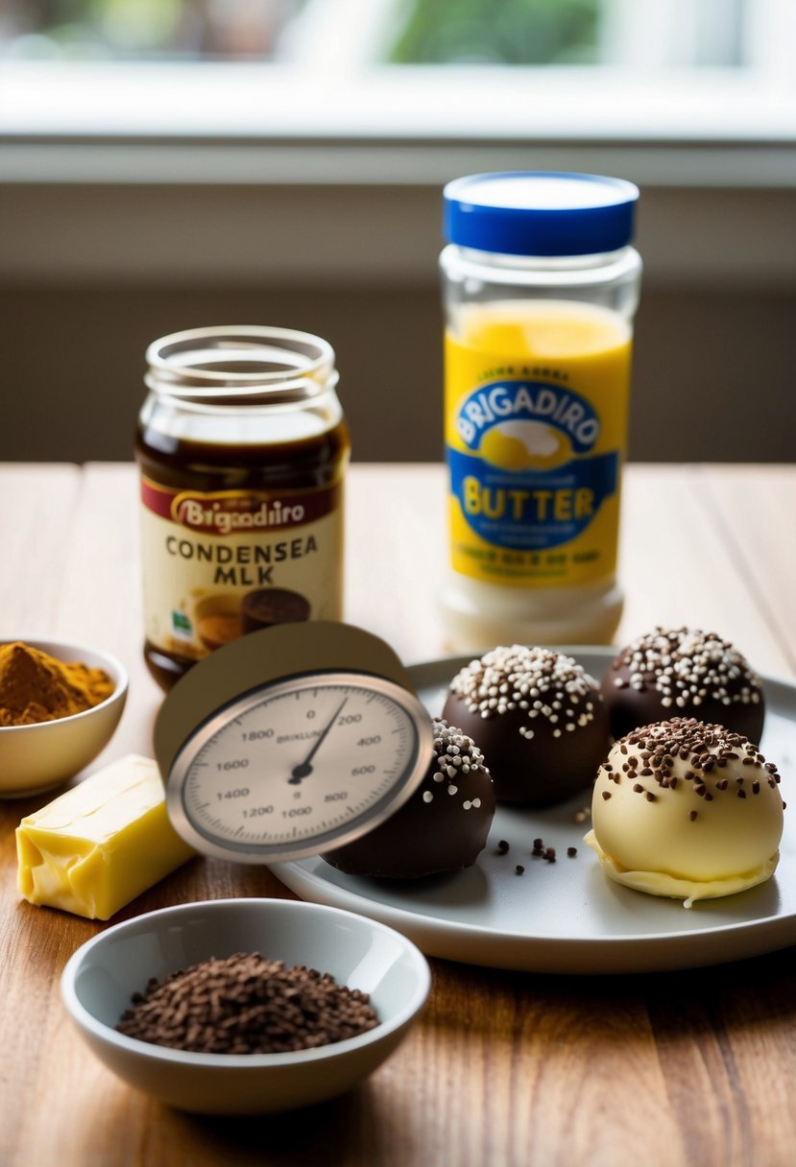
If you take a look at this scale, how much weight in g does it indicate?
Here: 100 g
